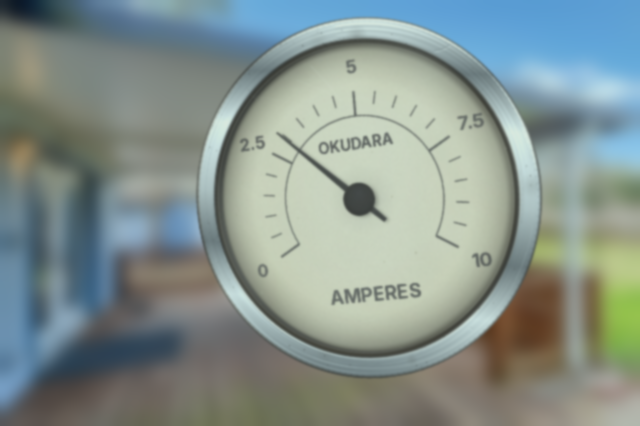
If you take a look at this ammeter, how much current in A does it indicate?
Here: 3 A
